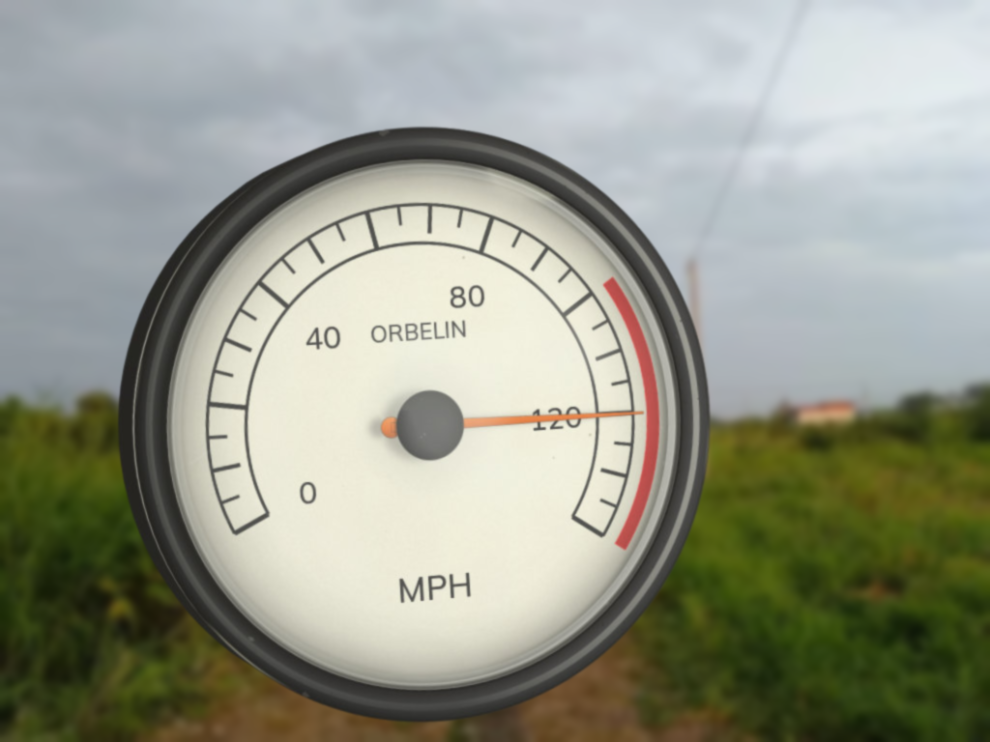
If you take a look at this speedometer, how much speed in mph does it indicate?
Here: 120 mph
